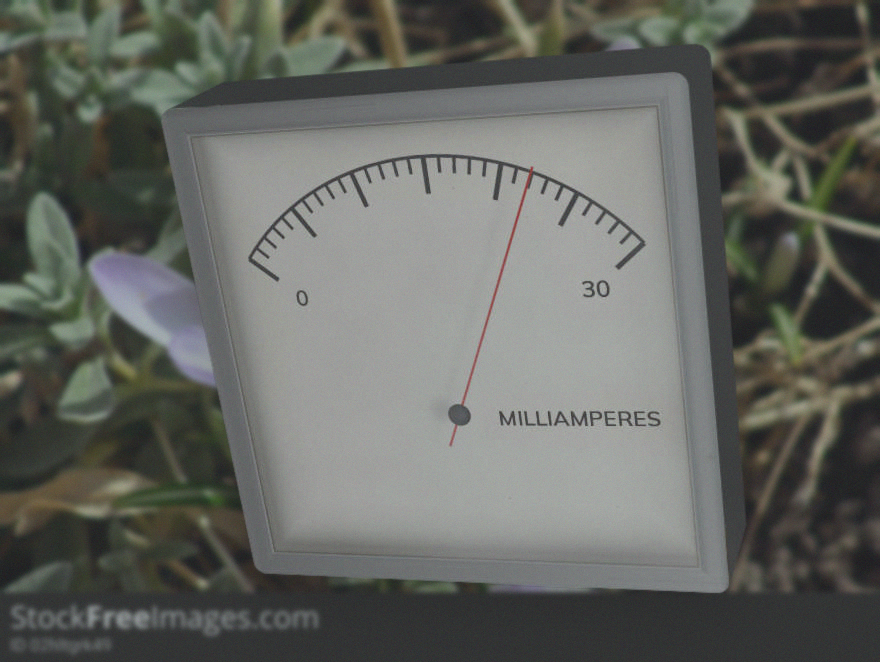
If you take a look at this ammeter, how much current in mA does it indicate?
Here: 22 mA
